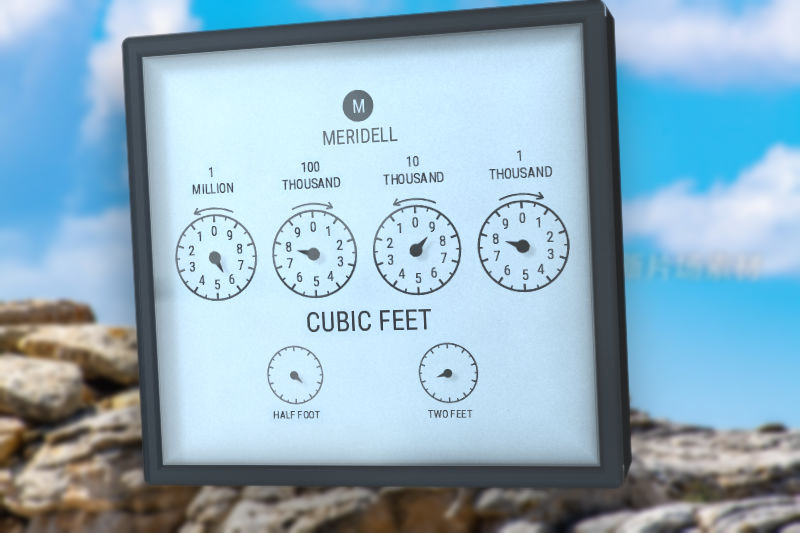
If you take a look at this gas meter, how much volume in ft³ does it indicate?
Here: 578800 ft³
